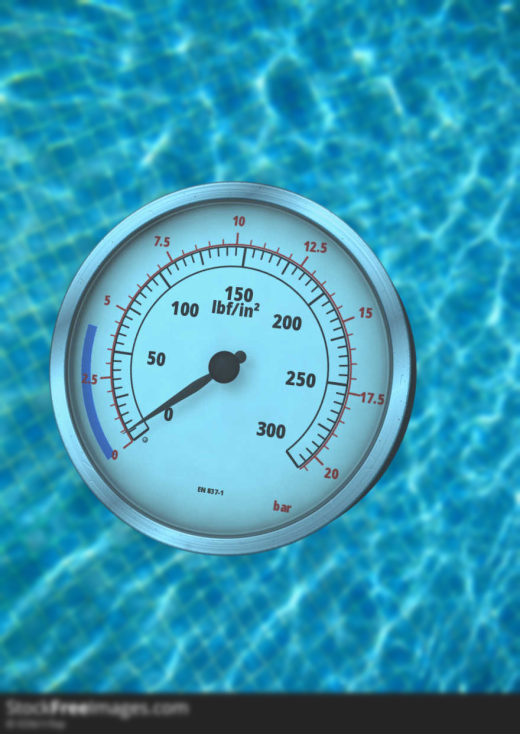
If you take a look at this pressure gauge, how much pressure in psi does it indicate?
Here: 5 psi
